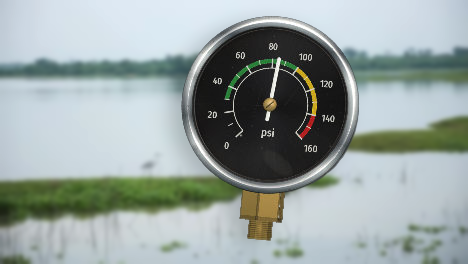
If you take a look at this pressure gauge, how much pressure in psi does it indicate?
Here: 85 psi
